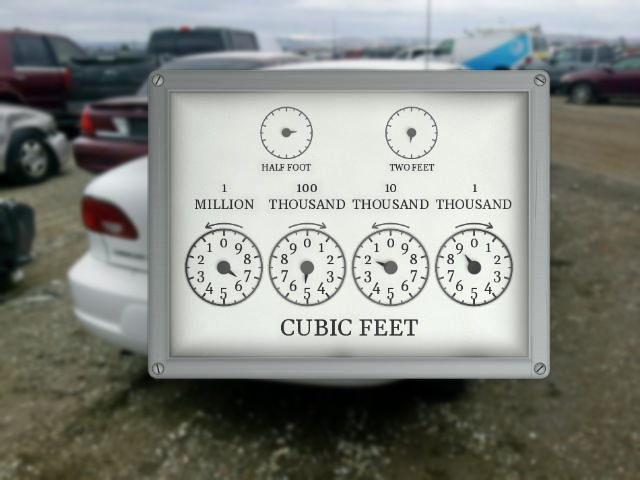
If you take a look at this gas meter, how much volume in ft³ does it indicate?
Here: 651900 ft³
